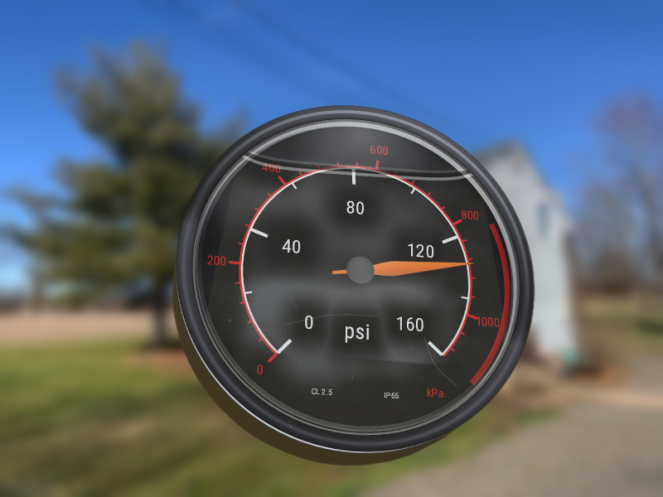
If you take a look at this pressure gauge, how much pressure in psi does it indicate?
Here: 130 psi
